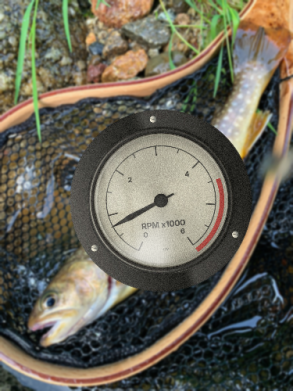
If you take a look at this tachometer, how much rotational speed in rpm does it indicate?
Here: 750 rpm
